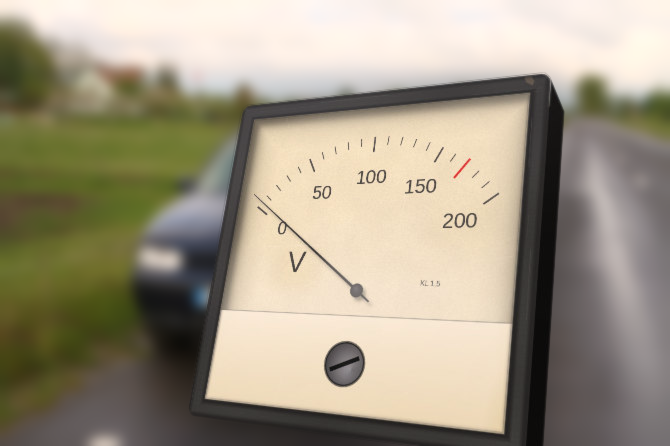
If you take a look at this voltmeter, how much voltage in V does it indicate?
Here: 5 V
